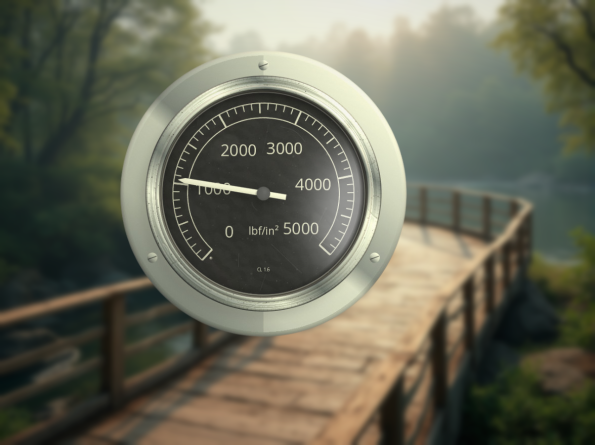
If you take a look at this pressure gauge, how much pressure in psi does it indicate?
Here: 1050 psi
